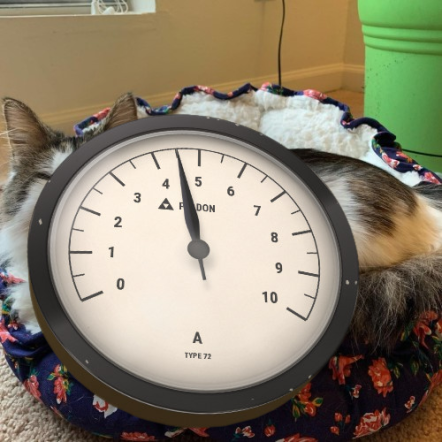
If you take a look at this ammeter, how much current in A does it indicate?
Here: 4.5 A
